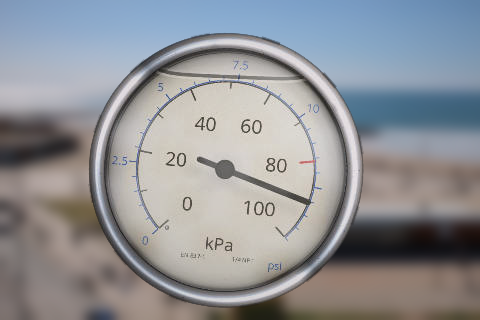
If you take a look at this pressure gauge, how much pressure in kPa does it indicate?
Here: 90 kPa
